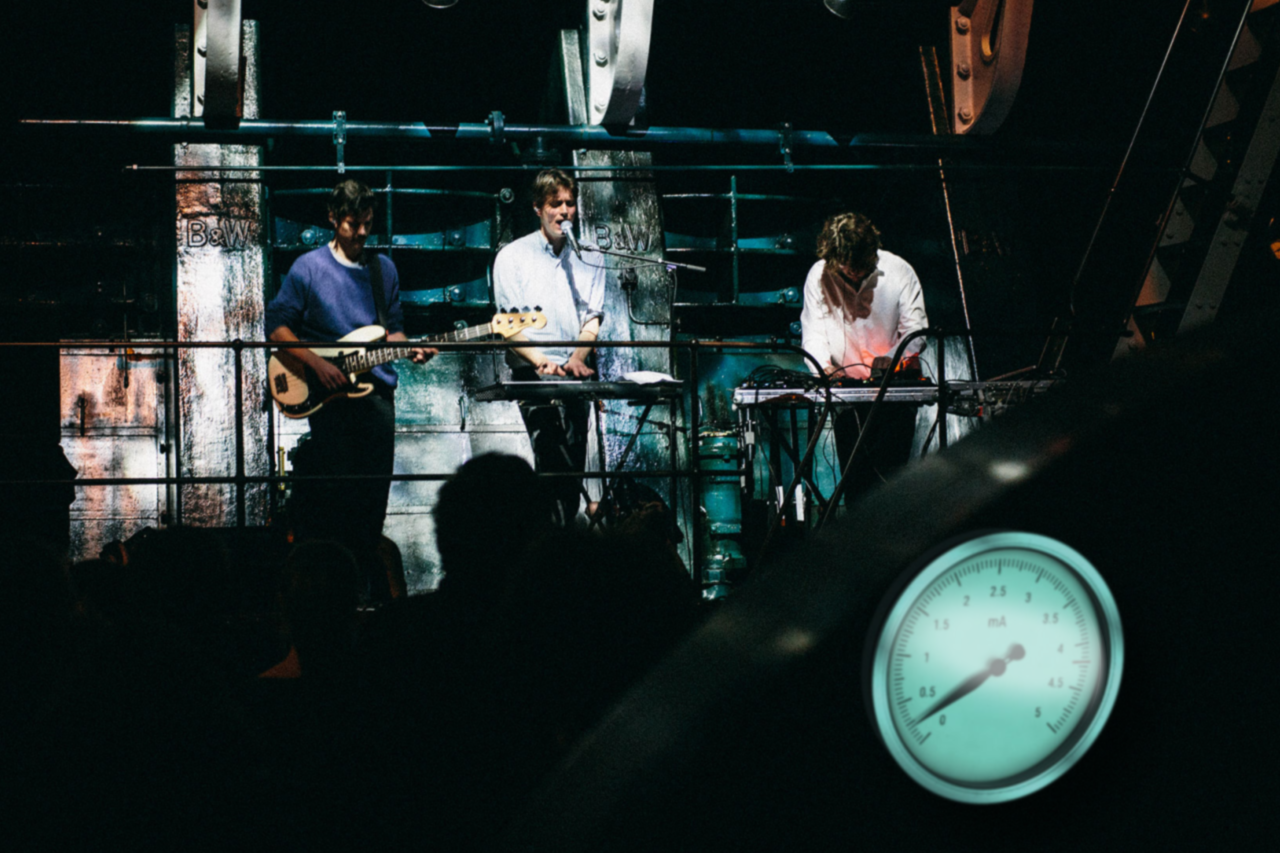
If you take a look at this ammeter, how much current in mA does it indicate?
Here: 0.25 mA
